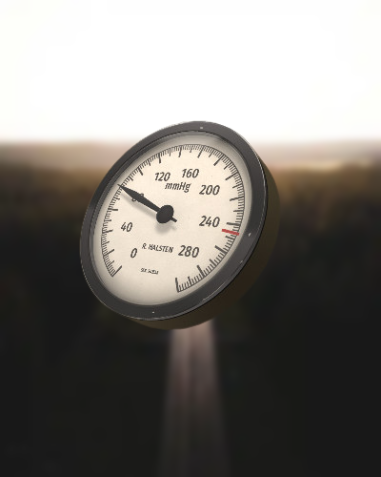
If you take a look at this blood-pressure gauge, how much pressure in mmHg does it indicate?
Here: 80 mmHg
